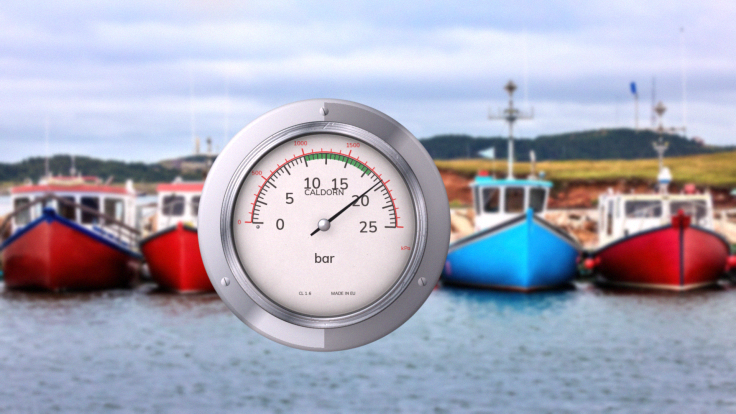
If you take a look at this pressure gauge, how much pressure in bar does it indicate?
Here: 19.5 bar
